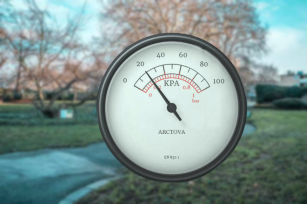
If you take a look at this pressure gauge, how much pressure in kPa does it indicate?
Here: 20 kPa
